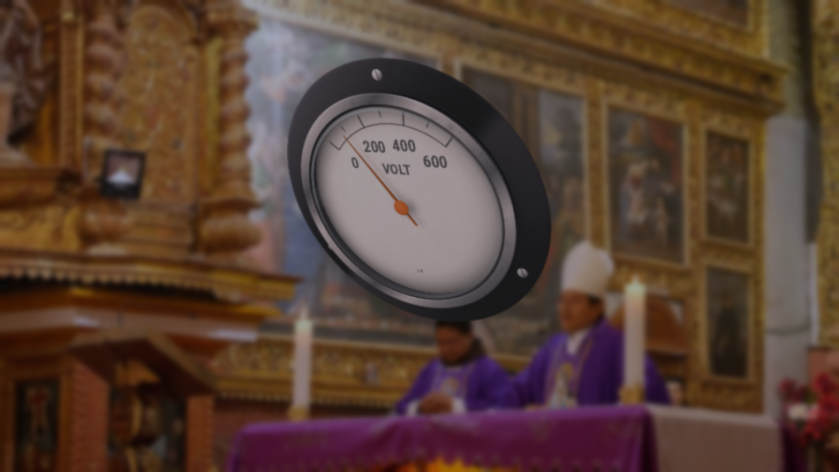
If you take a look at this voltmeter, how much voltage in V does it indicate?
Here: 100 V
